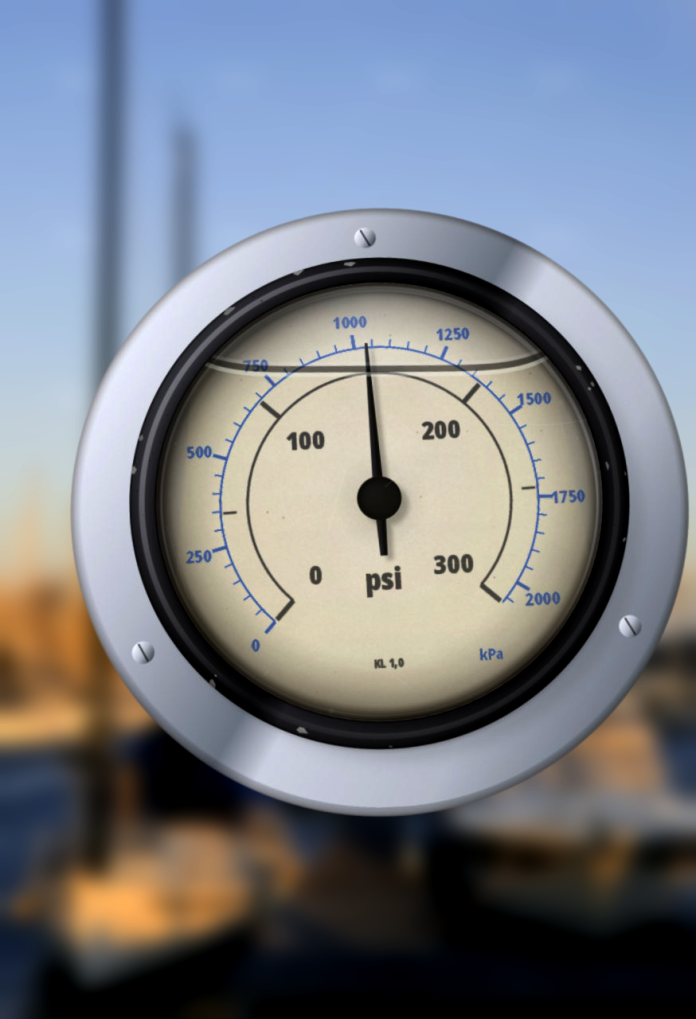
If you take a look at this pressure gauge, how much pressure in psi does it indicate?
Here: 150 psi
